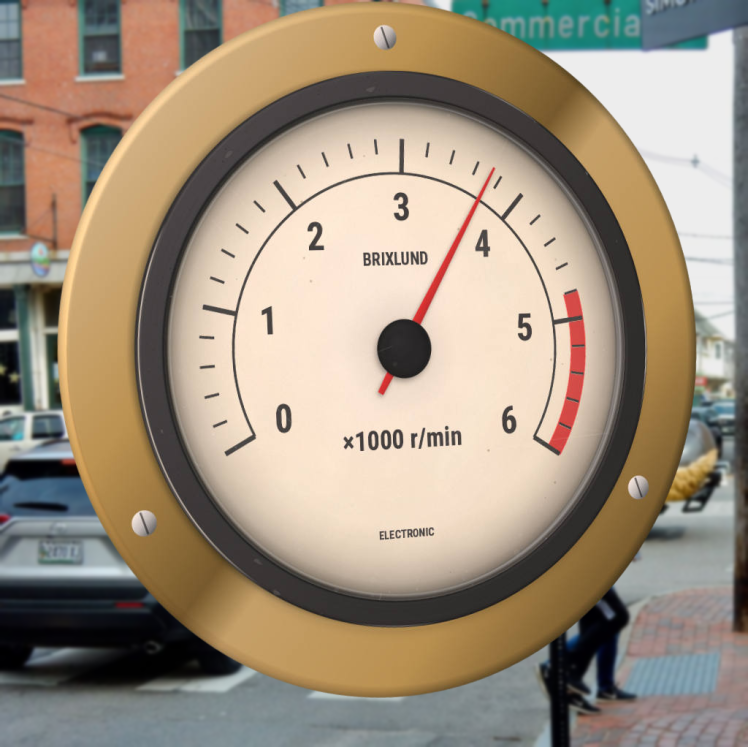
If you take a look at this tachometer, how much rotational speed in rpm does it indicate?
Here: 3700 rpm
